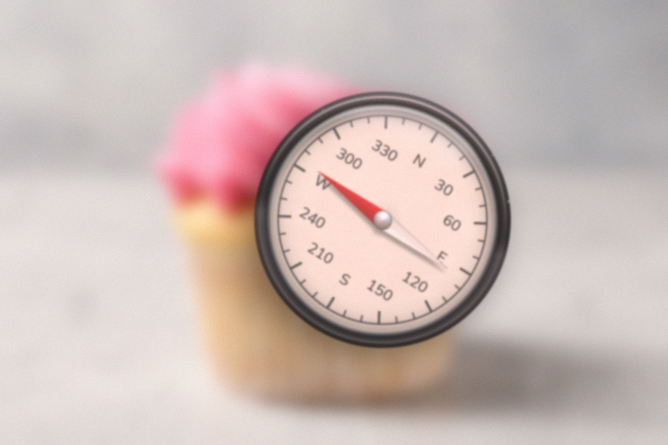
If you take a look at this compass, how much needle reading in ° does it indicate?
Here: 275 °
